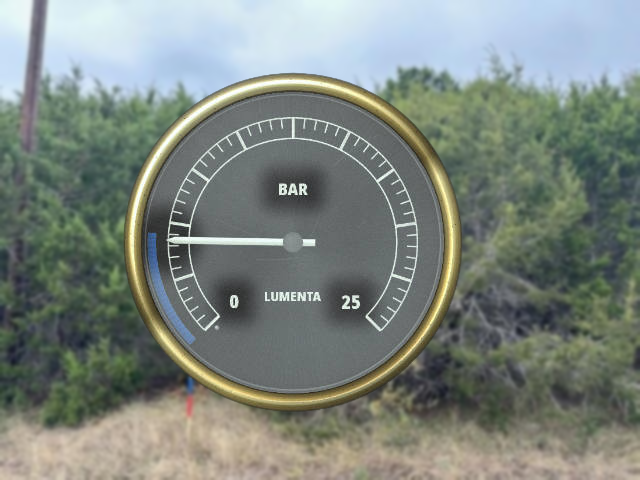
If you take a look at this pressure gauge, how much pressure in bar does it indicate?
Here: 4.25 bar
